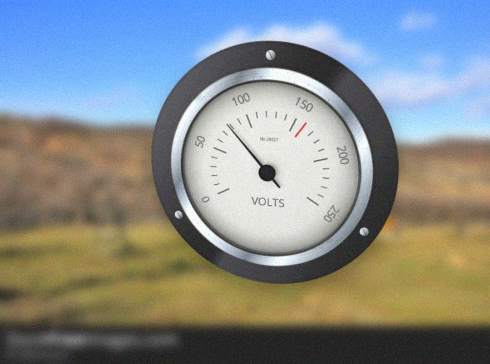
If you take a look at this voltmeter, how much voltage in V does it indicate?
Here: 80 V
